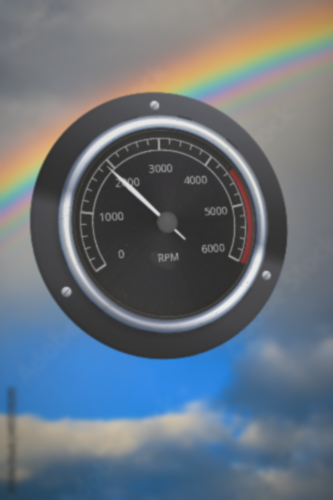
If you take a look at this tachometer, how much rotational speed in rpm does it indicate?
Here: 1900 rpm
